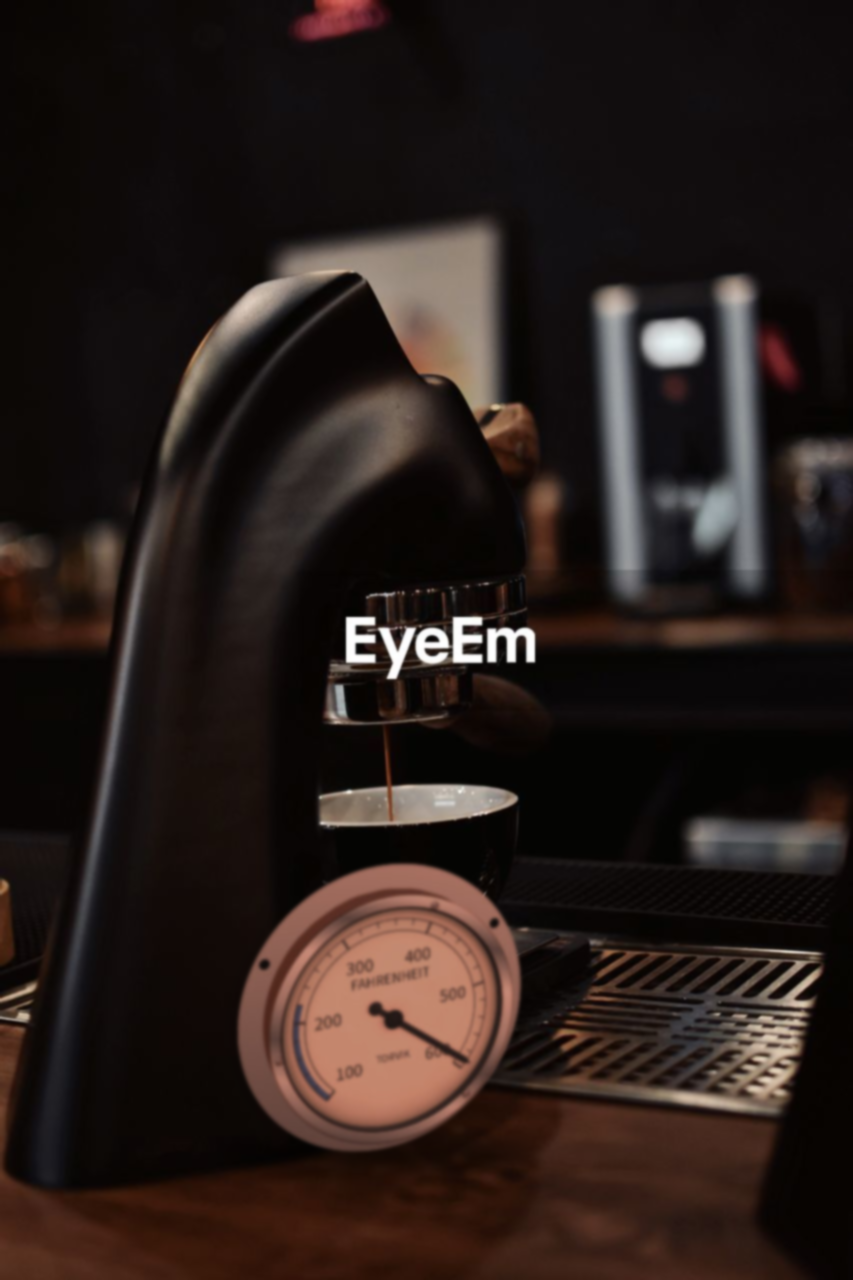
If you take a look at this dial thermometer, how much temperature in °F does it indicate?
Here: 590 °F
